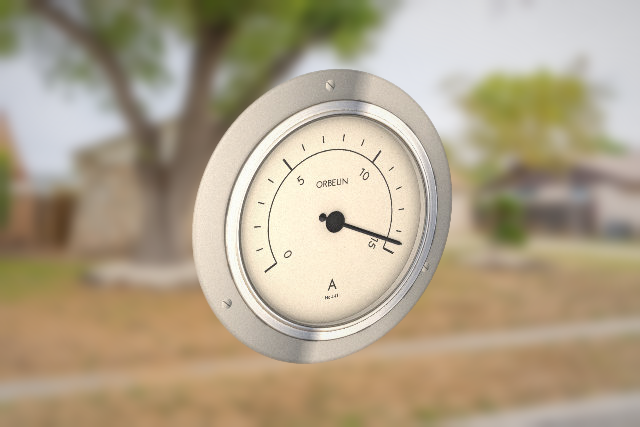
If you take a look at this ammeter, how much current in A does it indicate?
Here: 14.5 A
